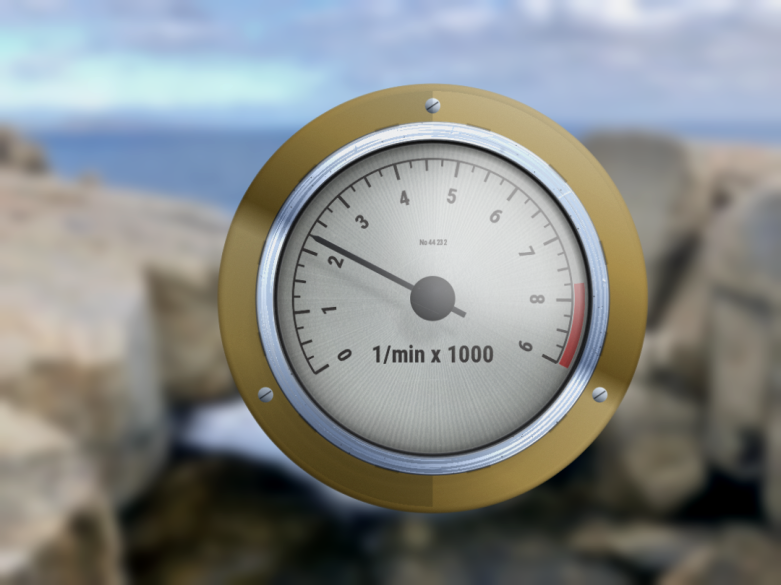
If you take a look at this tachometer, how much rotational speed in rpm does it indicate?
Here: 2250 rpm
